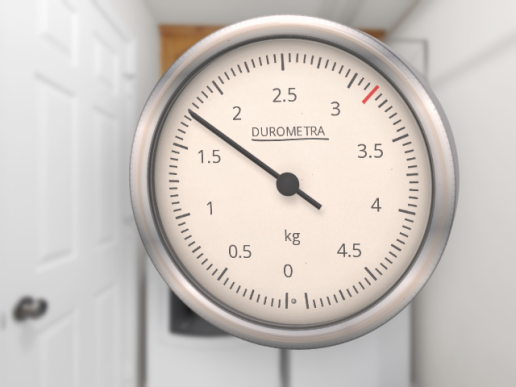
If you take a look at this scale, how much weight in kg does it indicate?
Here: 1.75 kg
